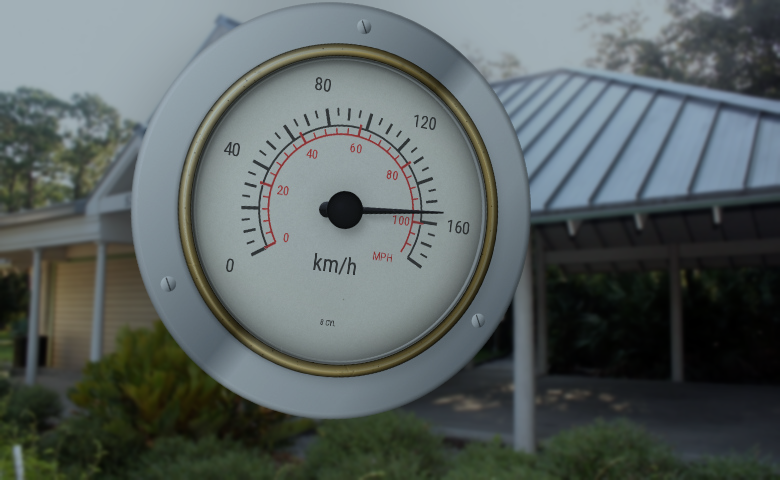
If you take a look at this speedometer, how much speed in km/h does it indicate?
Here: 155 km/h
